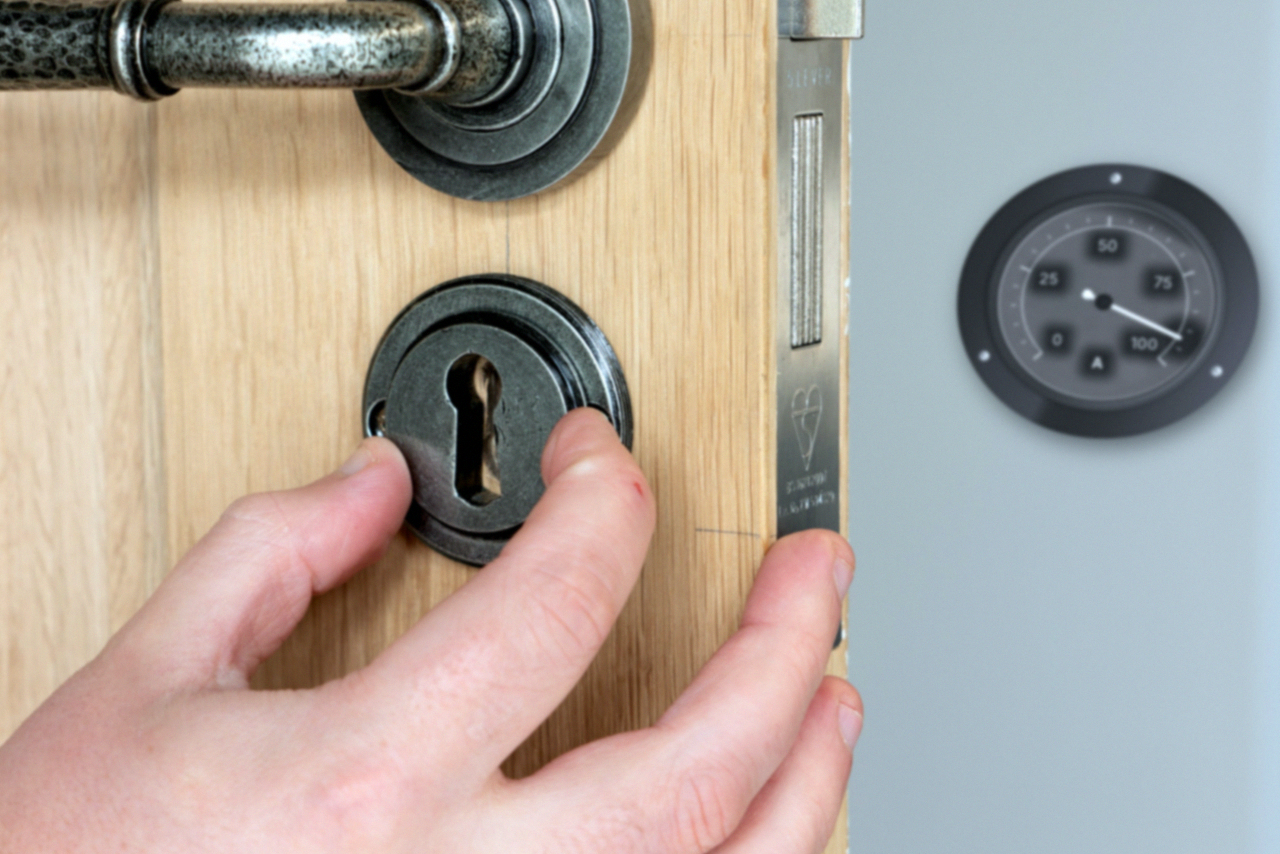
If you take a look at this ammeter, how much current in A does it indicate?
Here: 92.5 A
